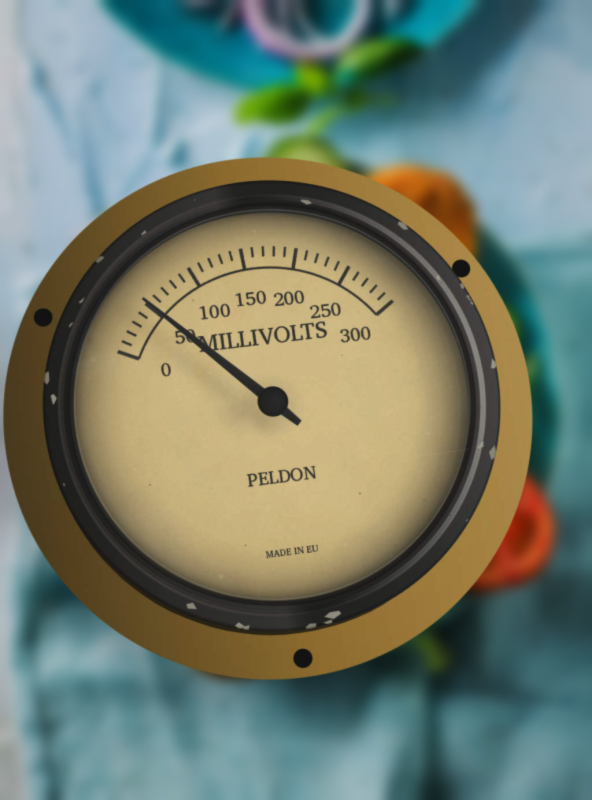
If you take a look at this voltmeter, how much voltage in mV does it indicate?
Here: 50 mV
